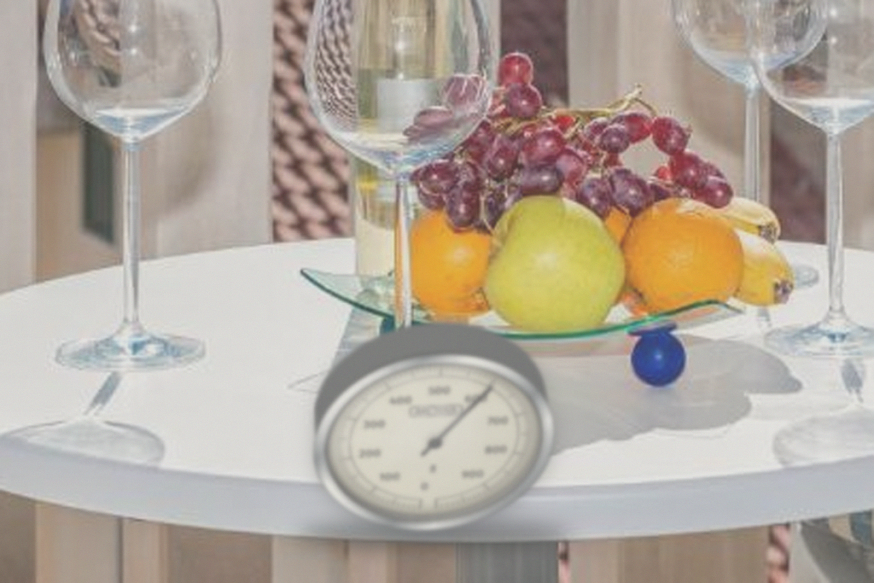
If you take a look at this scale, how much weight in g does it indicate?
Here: 600 g
